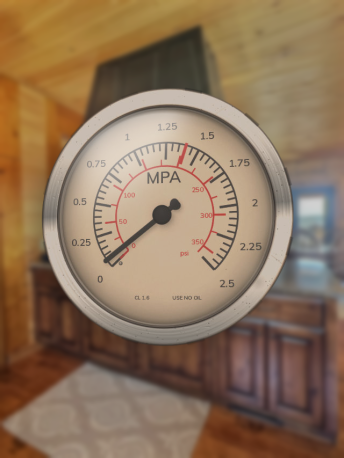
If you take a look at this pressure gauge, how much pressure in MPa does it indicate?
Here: 0.05 MPa
